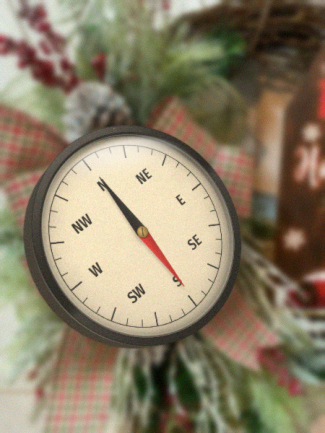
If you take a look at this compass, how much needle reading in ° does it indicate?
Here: 180 °
